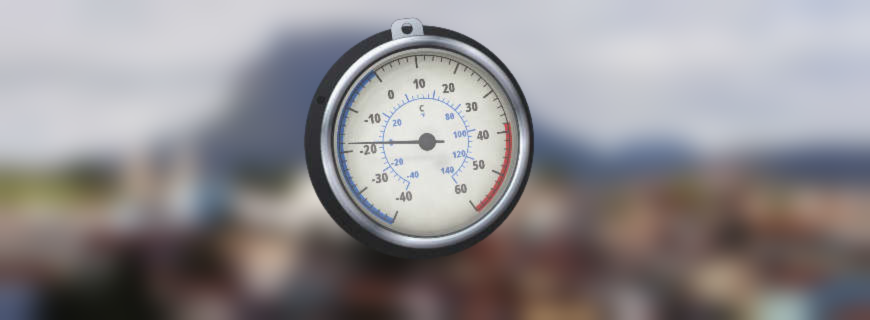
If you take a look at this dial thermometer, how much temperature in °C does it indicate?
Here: -18 °C
